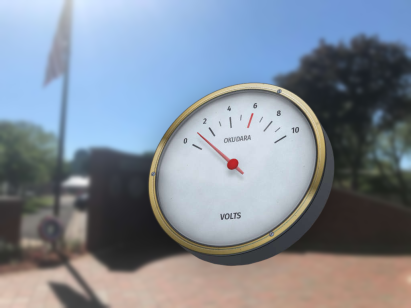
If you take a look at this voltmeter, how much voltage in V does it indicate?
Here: 1 V
